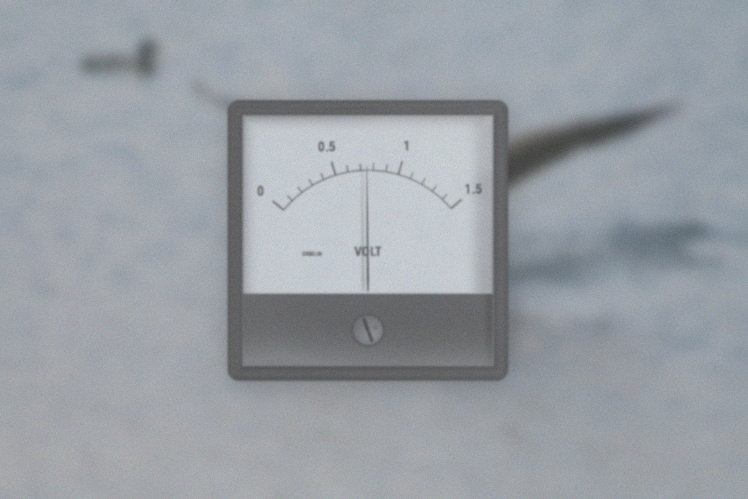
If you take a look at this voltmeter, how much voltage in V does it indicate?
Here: 0.75 V
